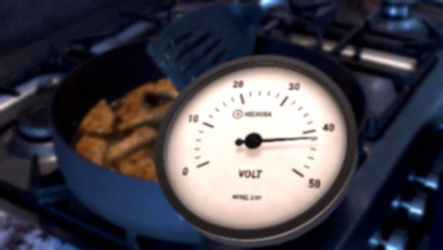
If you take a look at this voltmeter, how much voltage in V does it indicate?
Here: 42 V
